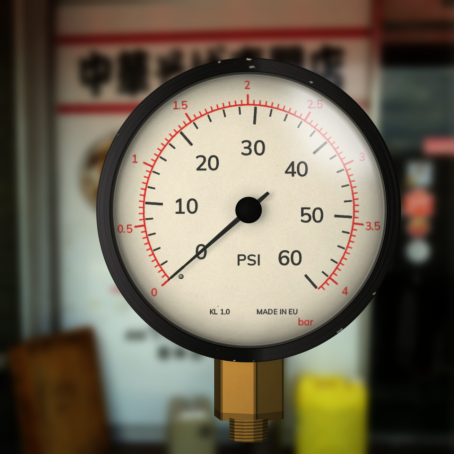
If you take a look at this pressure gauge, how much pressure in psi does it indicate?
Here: 0 psi
